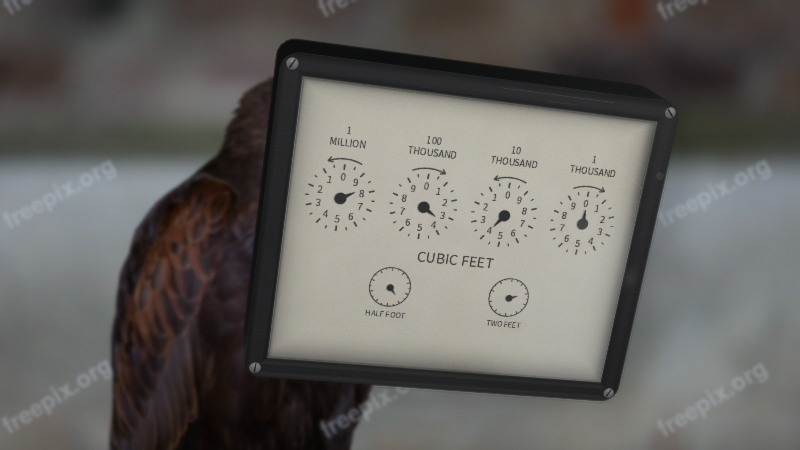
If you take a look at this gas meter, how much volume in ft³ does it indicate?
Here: 834000 ft³
